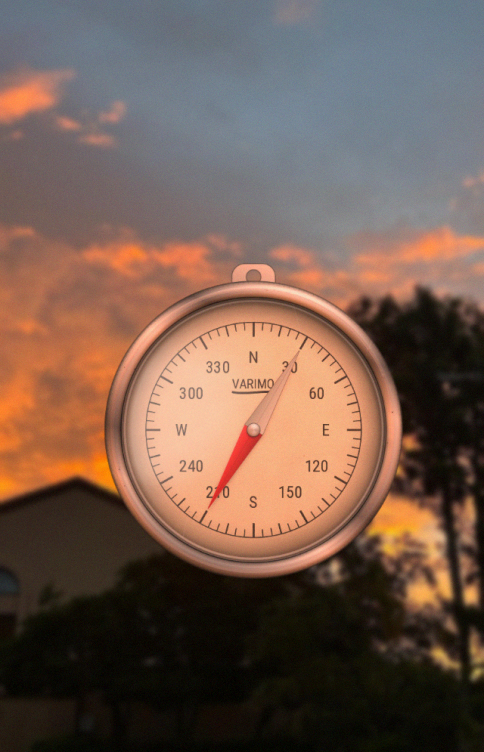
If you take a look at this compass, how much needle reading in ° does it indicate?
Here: 210 °
